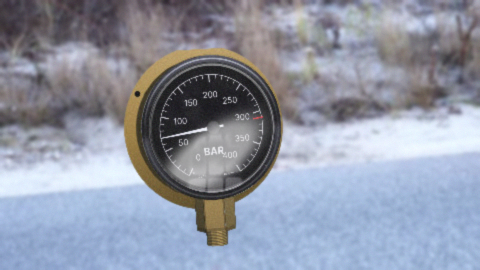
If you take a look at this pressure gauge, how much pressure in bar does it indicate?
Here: 70 bar
